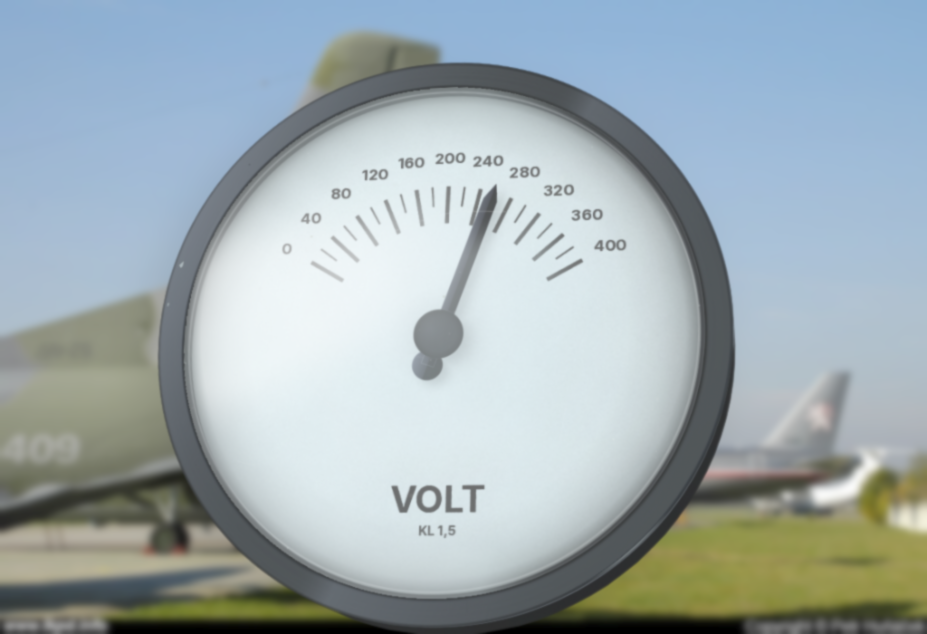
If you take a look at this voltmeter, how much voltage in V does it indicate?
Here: 260 V
